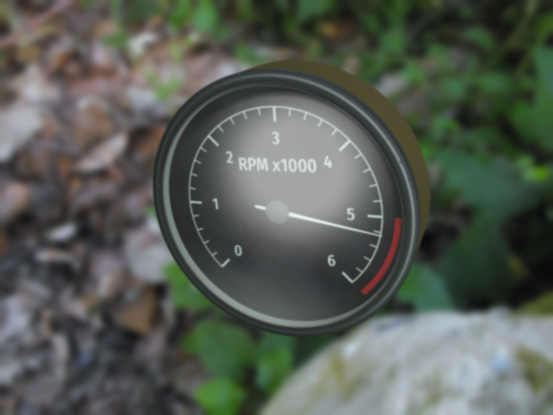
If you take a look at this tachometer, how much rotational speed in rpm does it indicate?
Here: 5200 rpm
